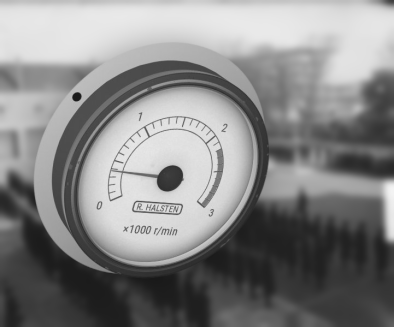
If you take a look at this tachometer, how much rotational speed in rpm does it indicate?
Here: 400 rpm
